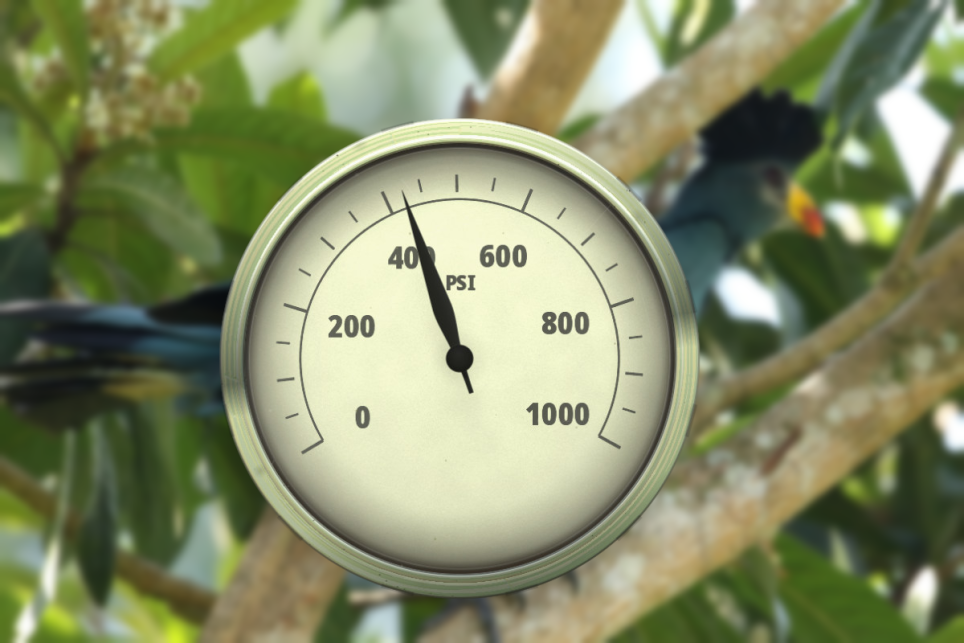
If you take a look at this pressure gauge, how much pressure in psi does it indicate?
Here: 425 psi
